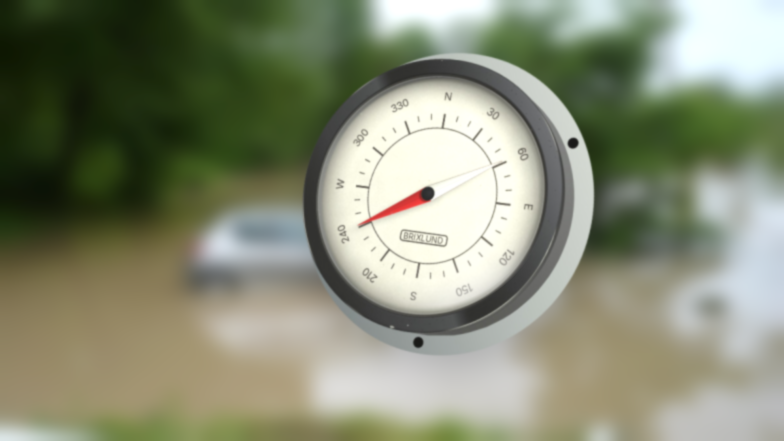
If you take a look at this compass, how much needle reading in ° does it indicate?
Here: 240 °
